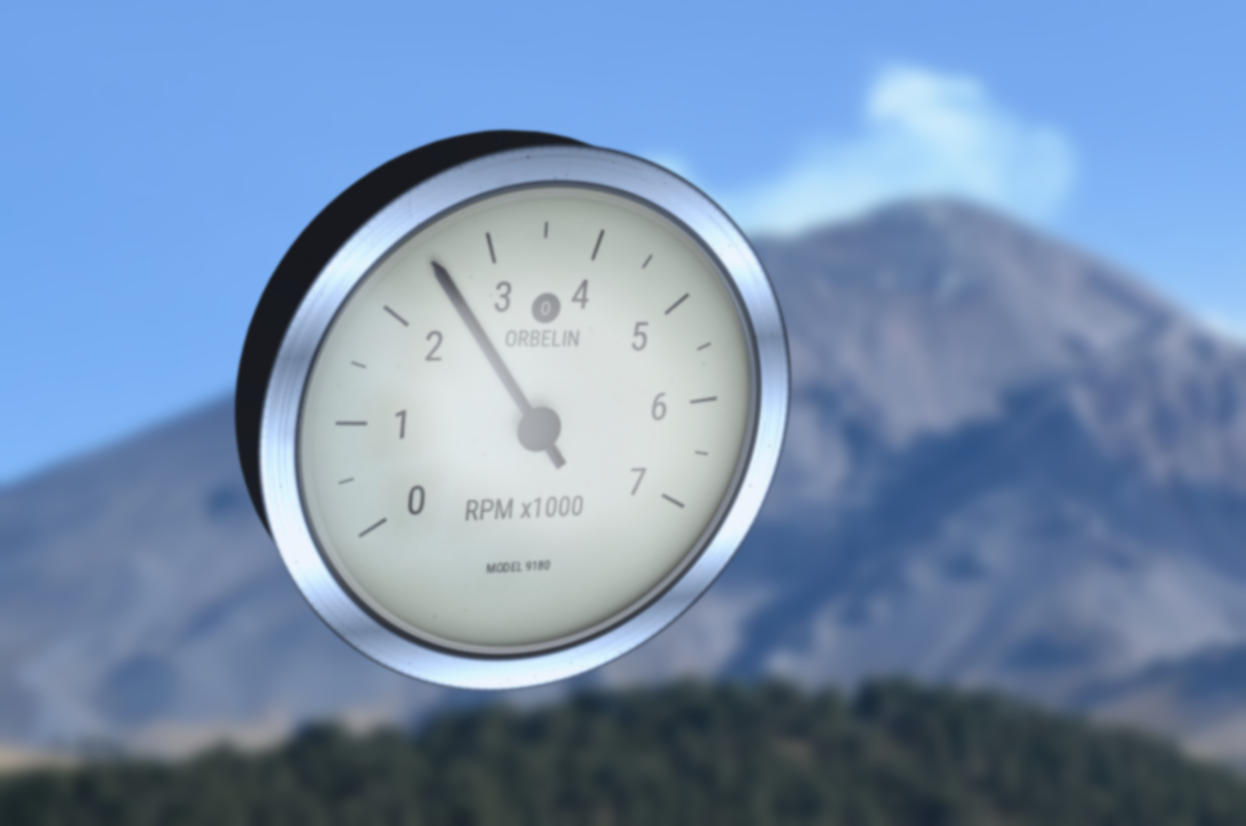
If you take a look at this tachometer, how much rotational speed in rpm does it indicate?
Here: 2500 rpm
